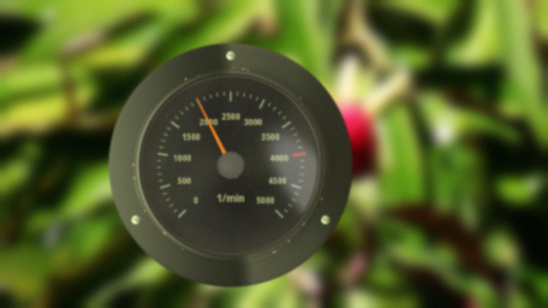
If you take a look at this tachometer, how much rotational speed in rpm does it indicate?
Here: 2000 rpm
